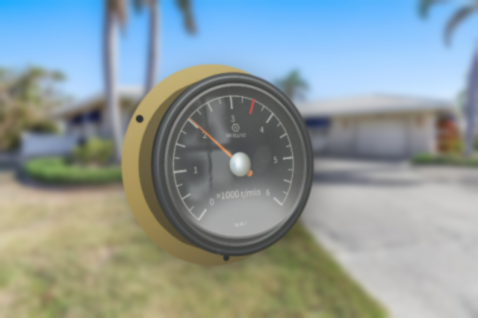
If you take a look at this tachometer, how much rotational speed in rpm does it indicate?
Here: 2000 rpm
